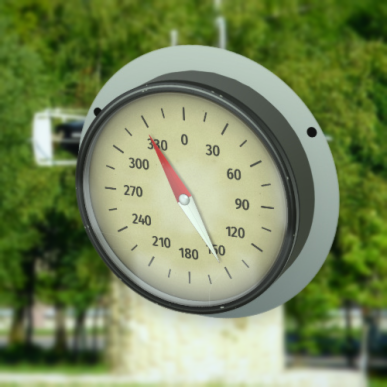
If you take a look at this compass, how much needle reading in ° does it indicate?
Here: 330 °
